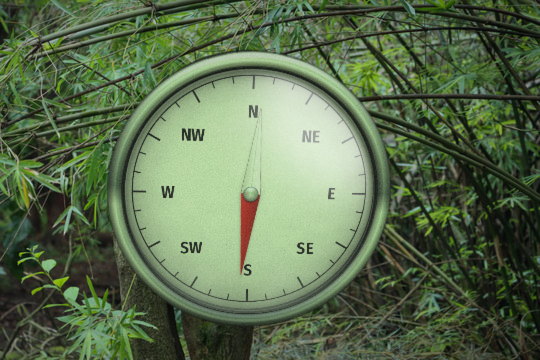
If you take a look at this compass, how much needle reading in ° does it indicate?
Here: 185 °
